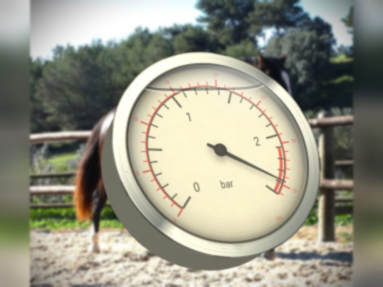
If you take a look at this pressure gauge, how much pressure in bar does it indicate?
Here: 2.4 bar
